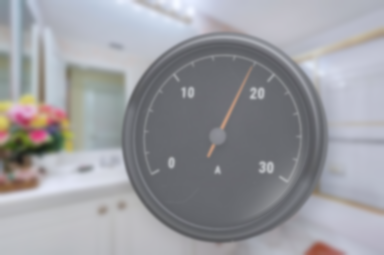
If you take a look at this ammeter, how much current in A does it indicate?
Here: 18 A
